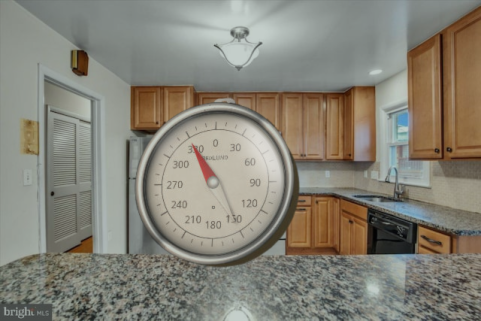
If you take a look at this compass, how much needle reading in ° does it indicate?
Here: 330 °
